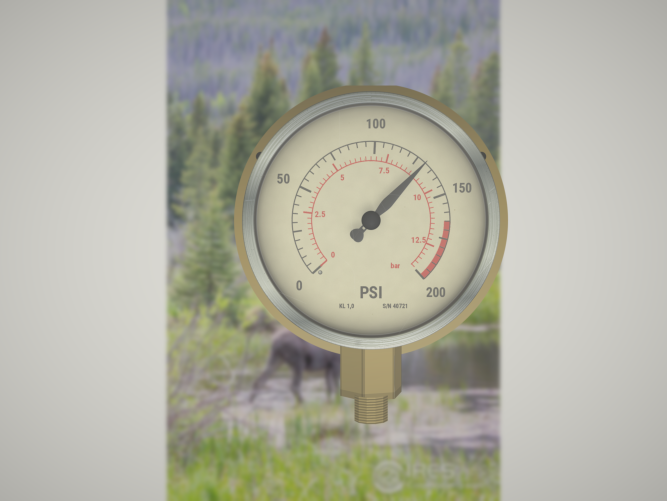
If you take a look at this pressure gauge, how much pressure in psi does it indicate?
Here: 130 psi
